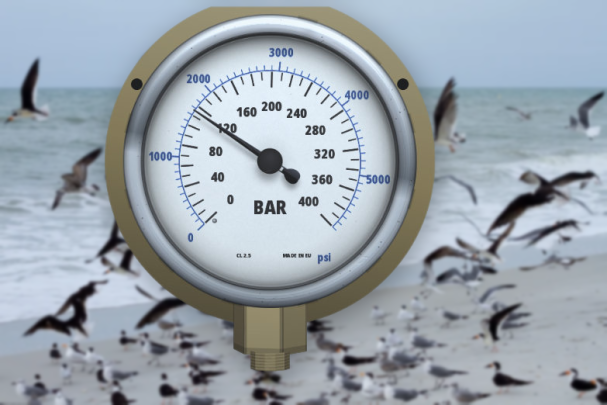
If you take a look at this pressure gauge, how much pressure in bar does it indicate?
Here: 115 bar
